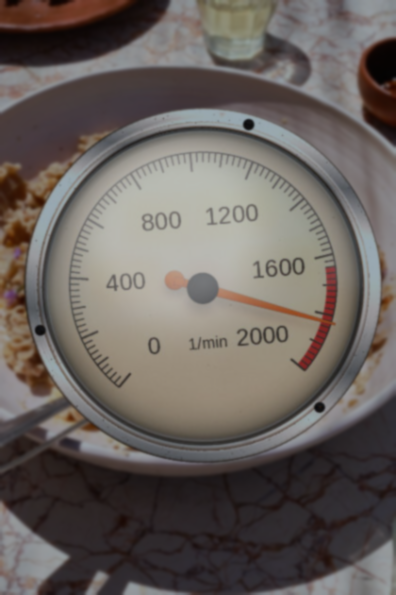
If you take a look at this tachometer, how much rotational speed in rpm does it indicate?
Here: 1820 rpm
